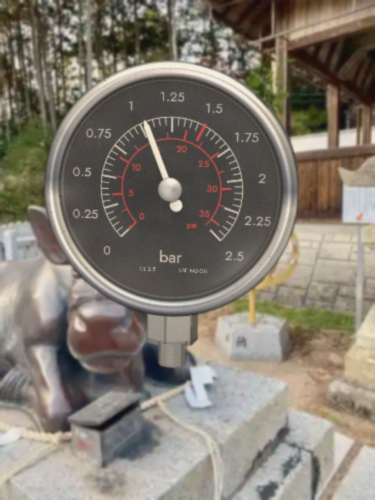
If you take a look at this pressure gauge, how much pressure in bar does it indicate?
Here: 1.05 bar
